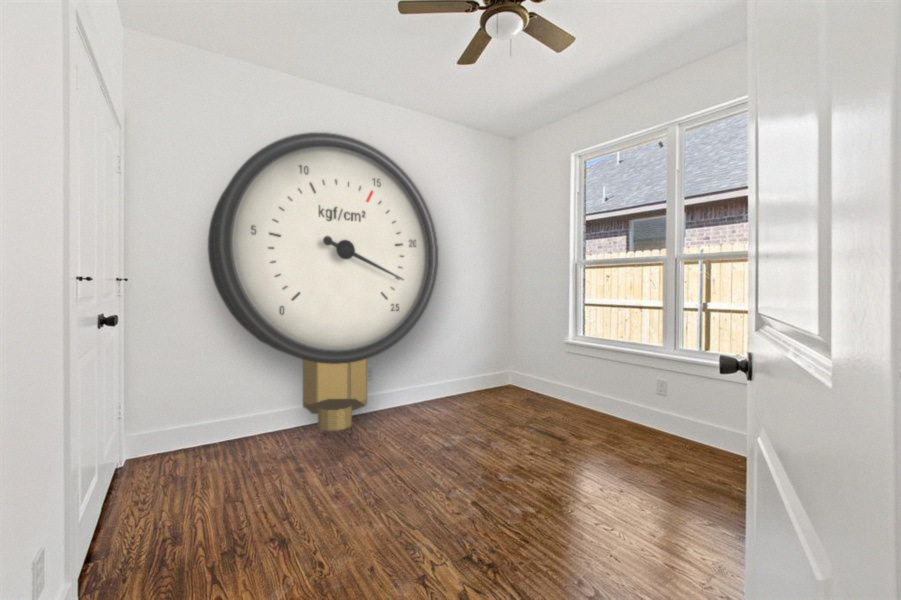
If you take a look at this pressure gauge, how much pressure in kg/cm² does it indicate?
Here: 23 kg/cm²
